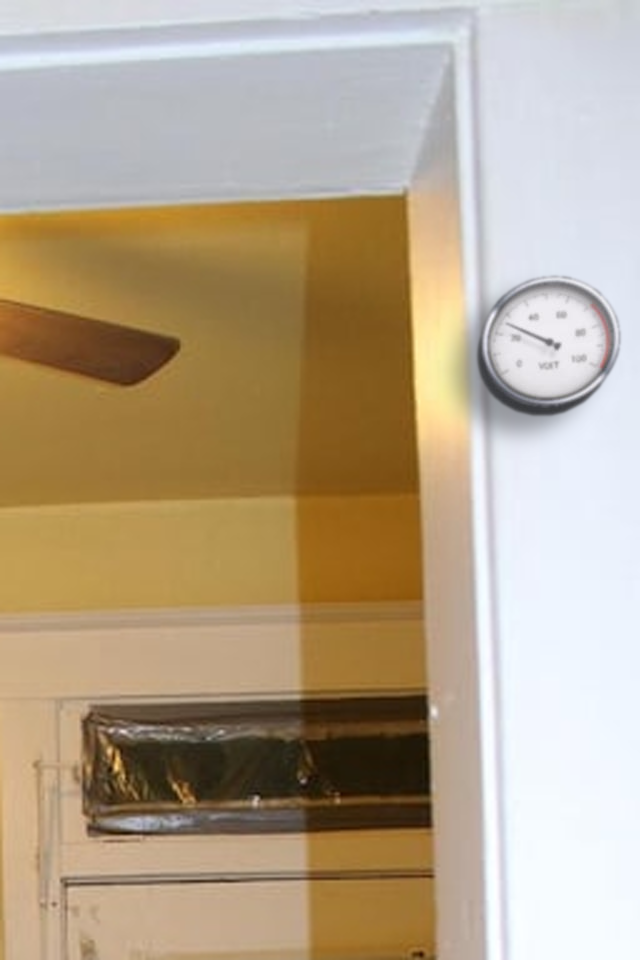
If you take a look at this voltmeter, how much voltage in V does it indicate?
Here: 25 V
